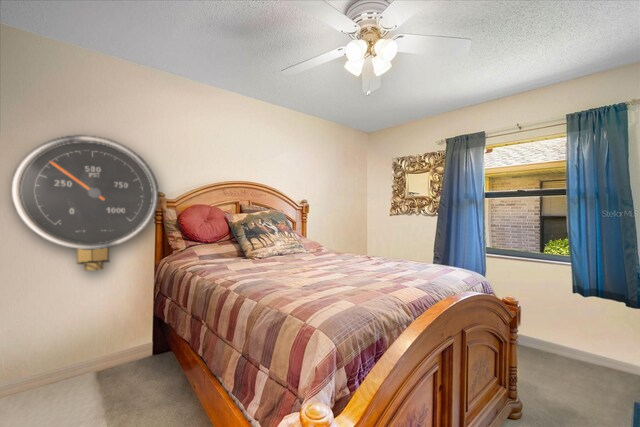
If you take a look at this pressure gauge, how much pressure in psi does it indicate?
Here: 325 psi
